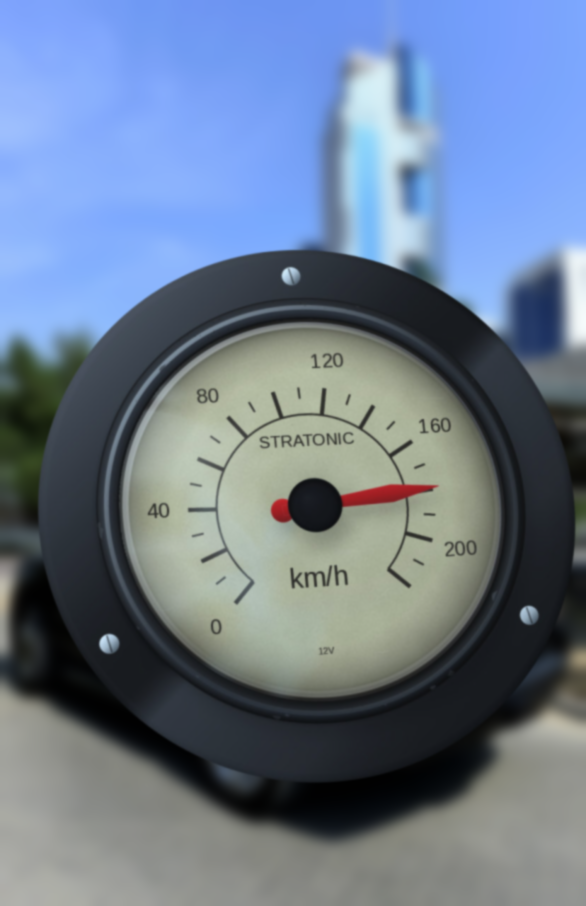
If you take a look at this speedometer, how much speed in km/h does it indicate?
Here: 180 km/h
